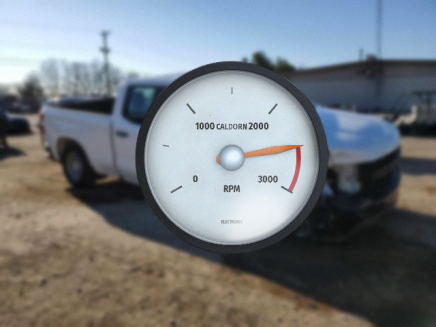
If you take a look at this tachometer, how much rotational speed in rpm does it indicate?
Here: 2500 rpm
